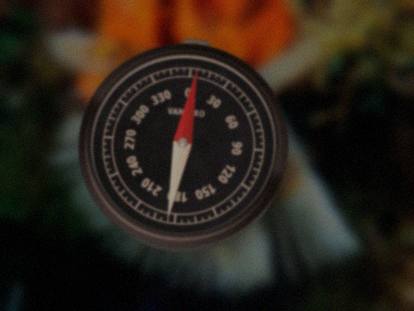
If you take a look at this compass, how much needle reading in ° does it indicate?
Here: 5 °
